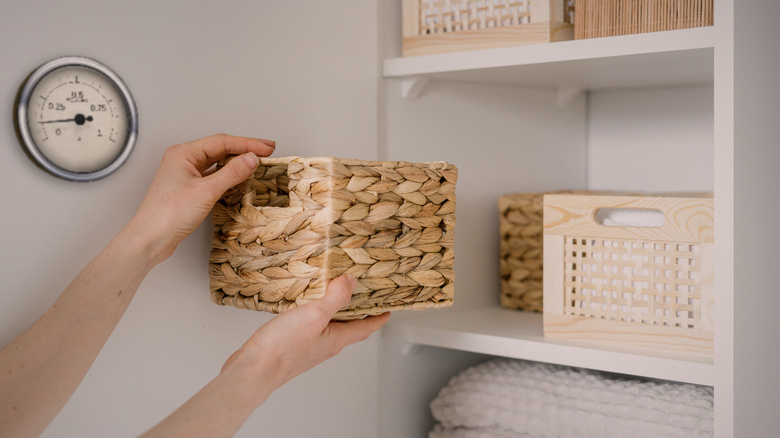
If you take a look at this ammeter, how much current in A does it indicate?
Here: 0.1 A
